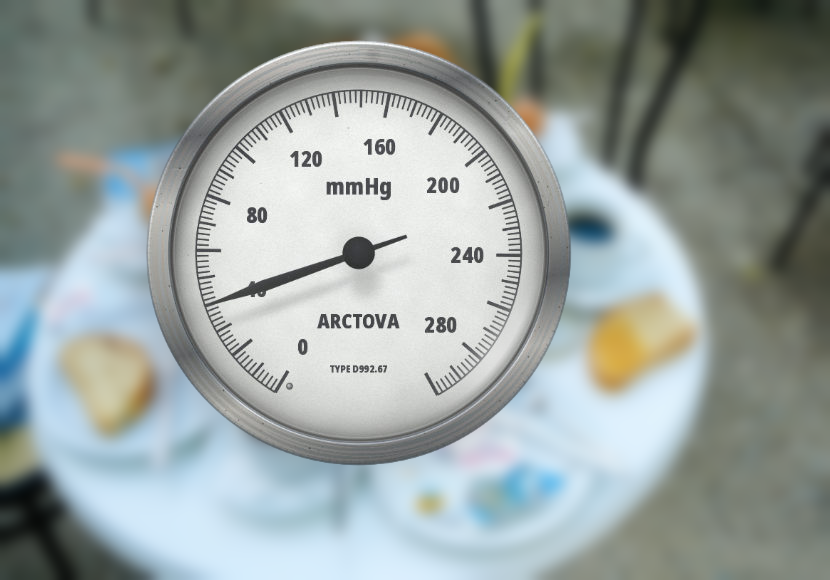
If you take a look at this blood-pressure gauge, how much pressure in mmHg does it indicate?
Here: 40 mmHg
